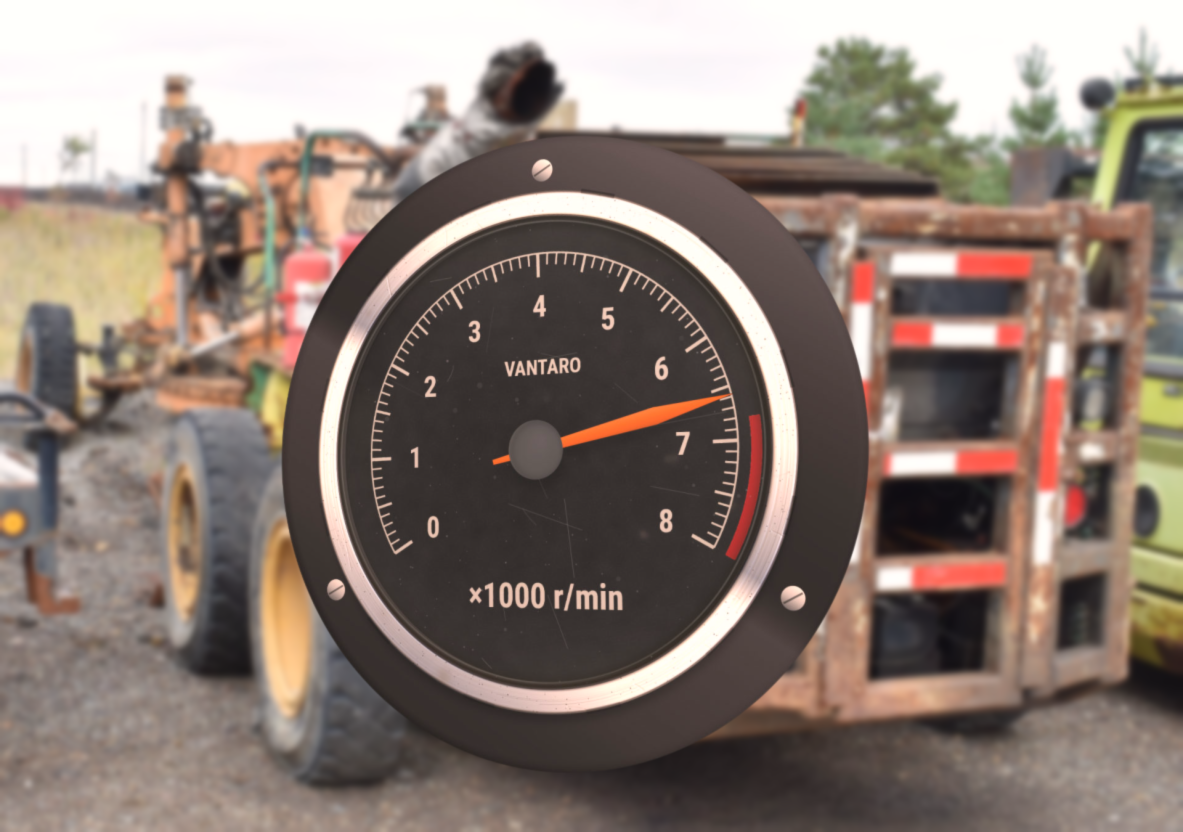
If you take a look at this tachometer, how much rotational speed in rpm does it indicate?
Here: 6600 rpm
